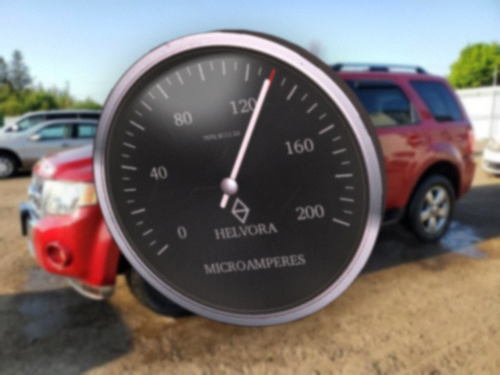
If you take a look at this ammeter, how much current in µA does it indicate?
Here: 130 µA
